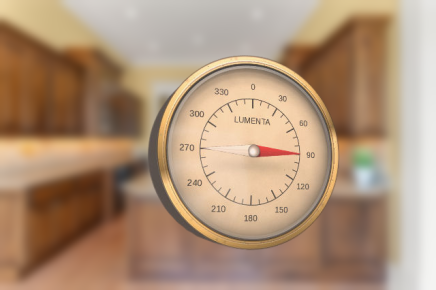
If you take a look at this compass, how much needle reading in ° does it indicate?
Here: 90 °
